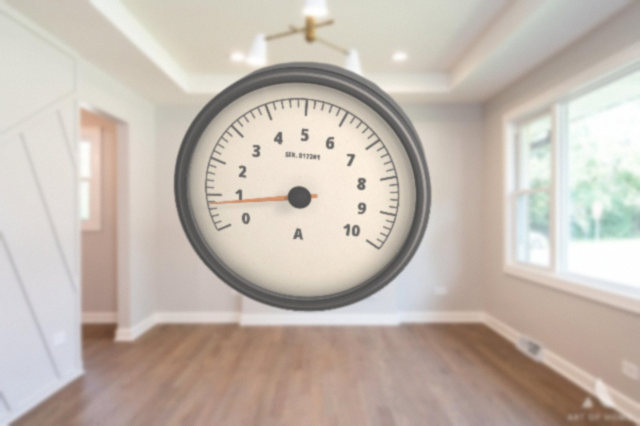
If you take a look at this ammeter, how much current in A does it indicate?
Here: 0.8 A
